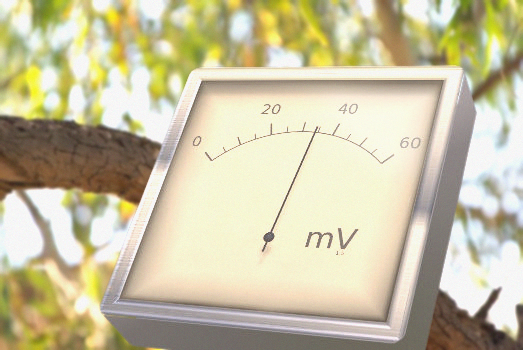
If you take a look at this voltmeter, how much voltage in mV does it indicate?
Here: 35 mV
